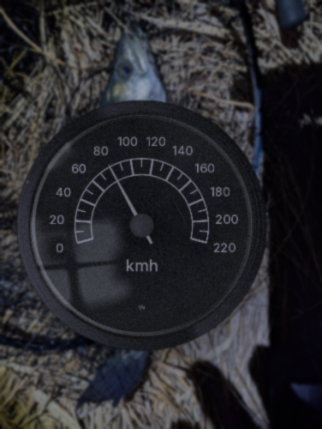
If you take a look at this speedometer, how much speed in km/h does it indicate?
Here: 80 km/h
